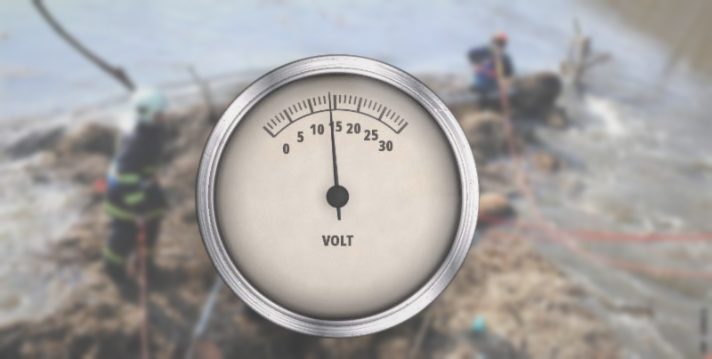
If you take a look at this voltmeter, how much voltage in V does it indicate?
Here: 14 V
